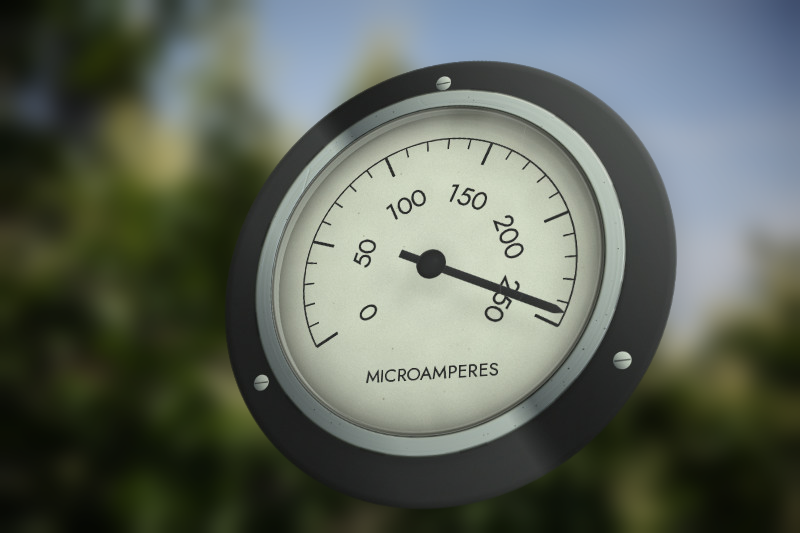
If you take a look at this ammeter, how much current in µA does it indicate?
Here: 245 µA
